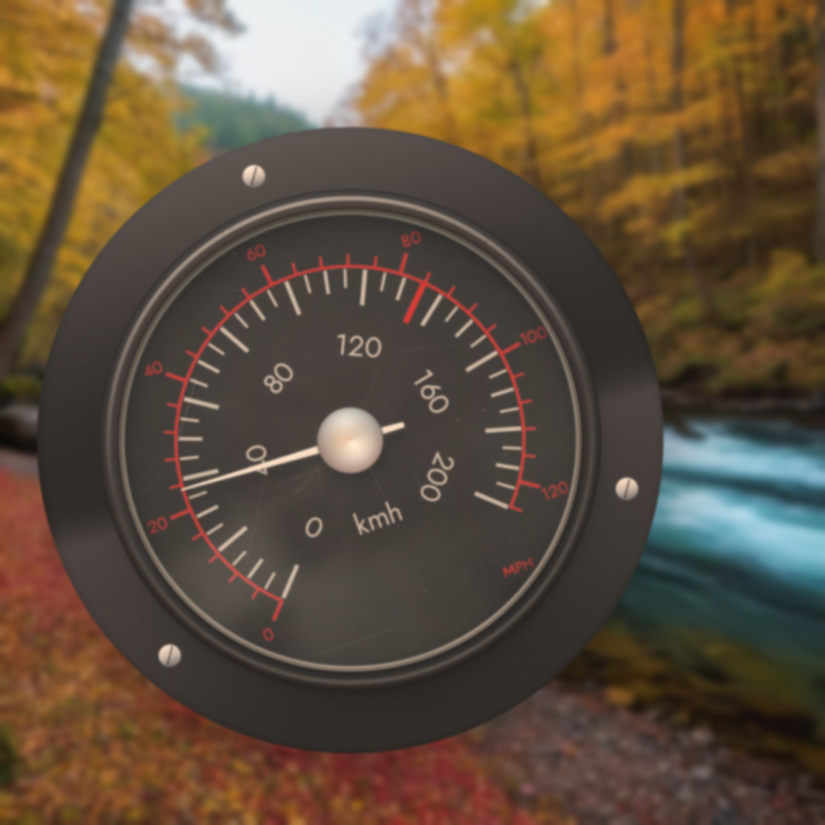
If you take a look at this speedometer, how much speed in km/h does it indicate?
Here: 37.5 km/h
